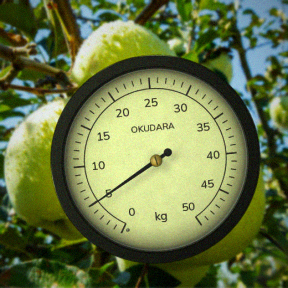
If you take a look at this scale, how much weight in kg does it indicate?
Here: 5 kg
